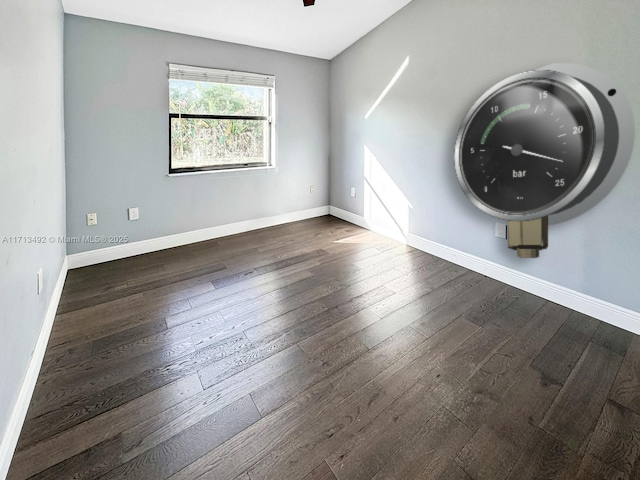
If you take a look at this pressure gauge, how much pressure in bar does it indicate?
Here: 23 bar
